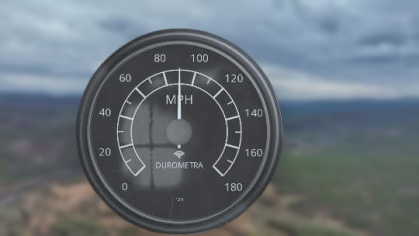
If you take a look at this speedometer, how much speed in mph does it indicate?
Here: 90 mph
